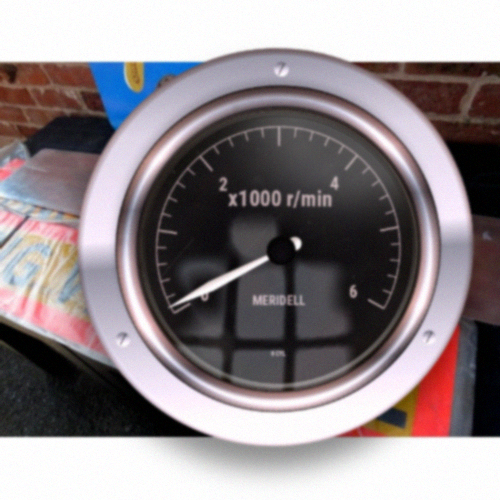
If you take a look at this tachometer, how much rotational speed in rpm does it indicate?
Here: 100 rpm
